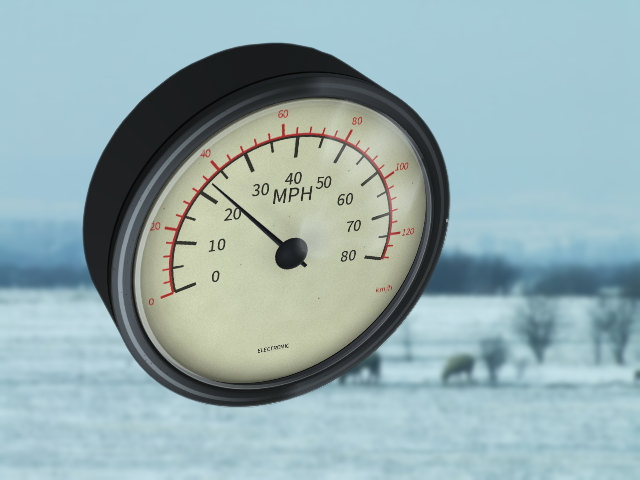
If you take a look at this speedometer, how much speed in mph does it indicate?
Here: 22.5 mph
